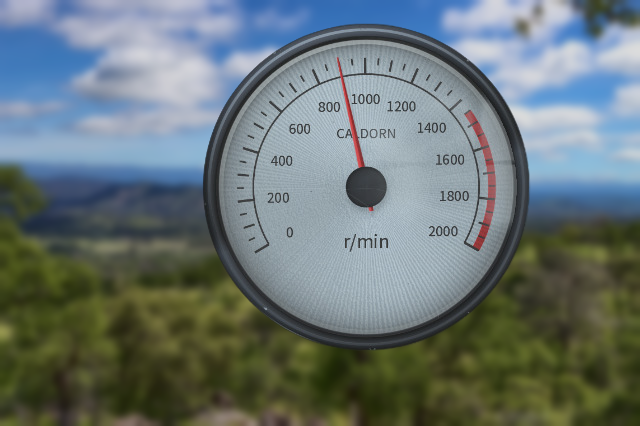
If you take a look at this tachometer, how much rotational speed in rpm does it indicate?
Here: 900 rpm
